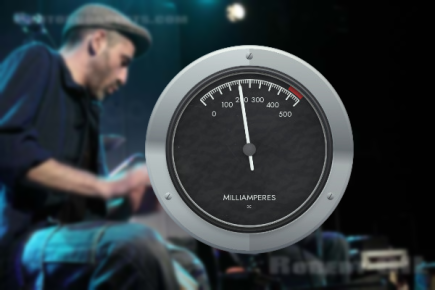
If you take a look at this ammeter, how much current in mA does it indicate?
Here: 200 mA
